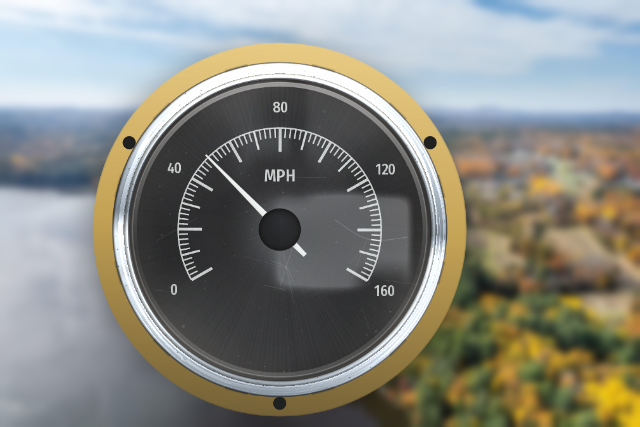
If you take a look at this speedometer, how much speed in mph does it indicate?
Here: 50 mph
